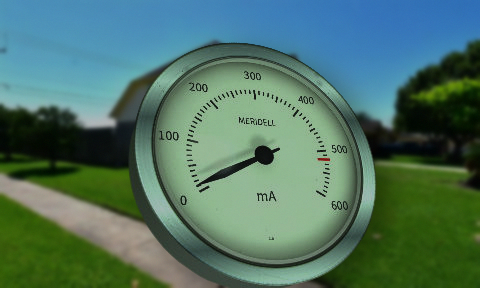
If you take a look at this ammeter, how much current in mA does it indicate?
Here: 10 mA
